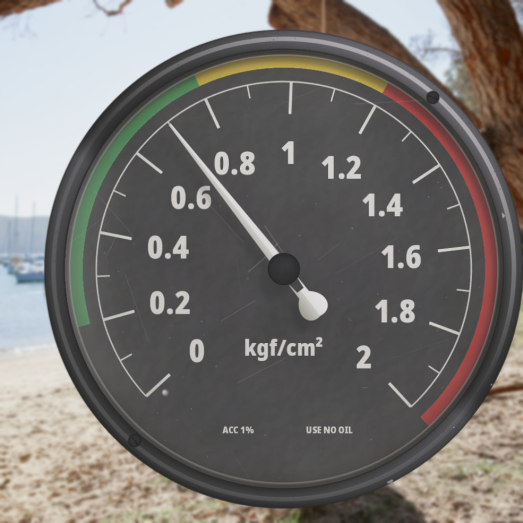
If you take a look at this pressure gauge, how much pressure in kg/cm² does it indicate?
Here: 0.7 kg/cm²
